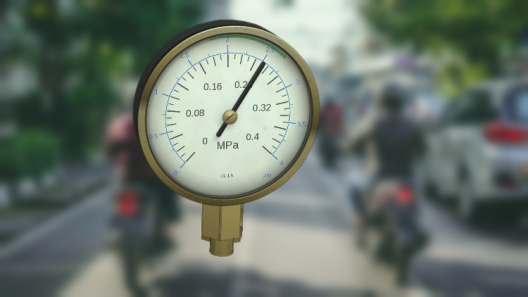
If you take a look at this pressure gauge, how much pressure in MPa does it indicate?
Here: 0.25 MPa
